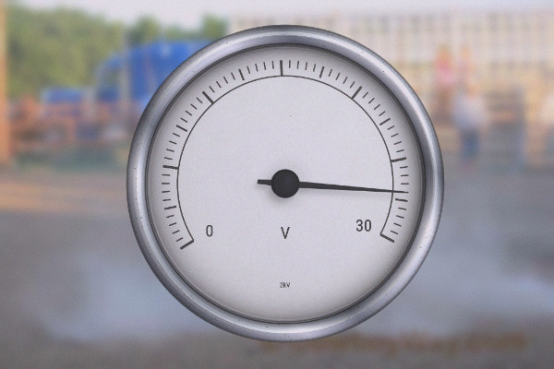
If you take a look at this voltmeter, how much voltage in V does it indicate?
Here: 27 V
